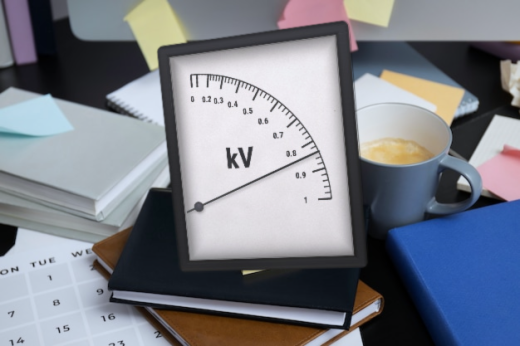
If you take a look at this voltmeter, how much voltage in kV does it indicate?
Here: 0.84 kV
